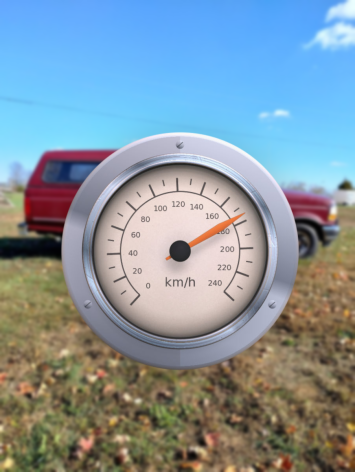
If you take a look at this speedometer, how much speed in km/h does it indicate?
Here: 175 km/h
